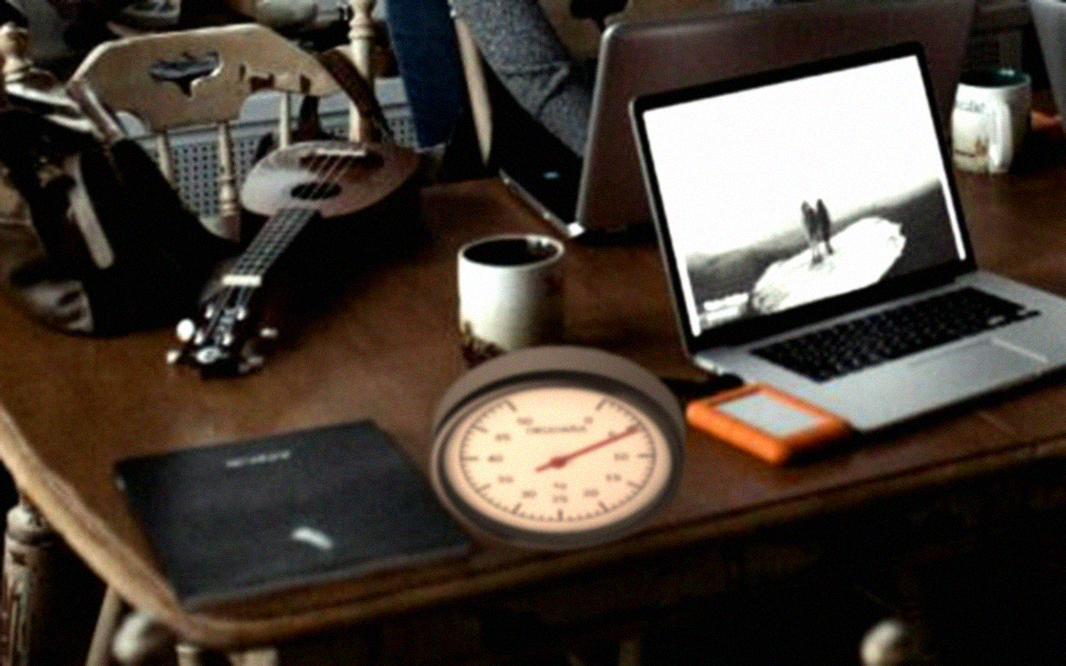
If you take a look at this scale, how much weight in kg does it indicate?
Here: 5 kg
